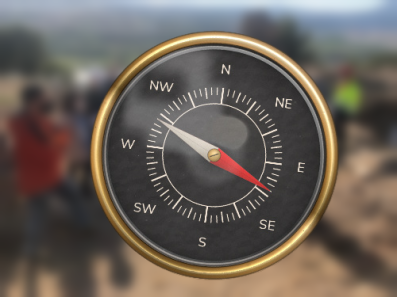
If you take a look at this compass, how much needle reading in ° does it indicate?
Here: 115 °
